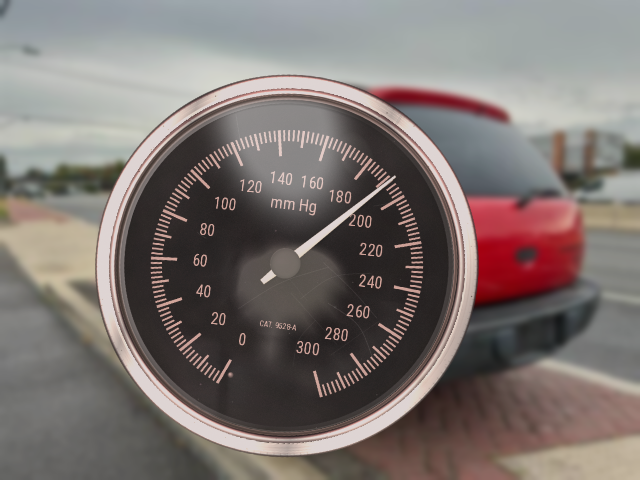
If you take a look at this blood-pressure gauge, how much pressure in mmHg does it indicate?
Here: 192 mmHg
